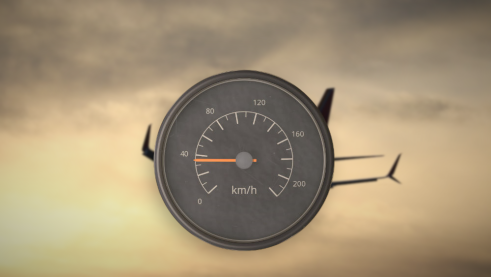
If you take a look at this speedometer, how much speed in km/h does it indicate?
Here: 35 km/h
